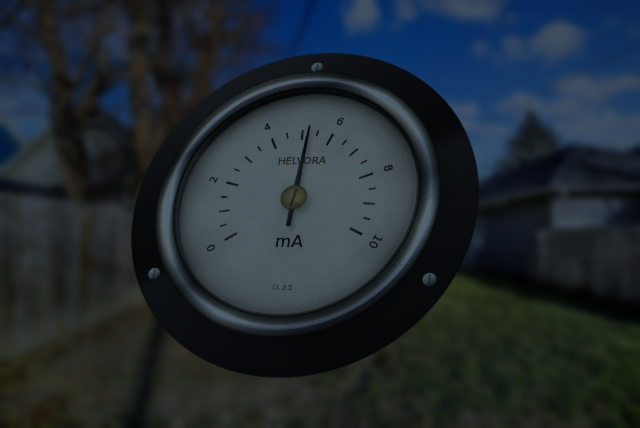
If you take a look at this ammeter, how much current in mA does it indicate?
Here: 5.25 mA
